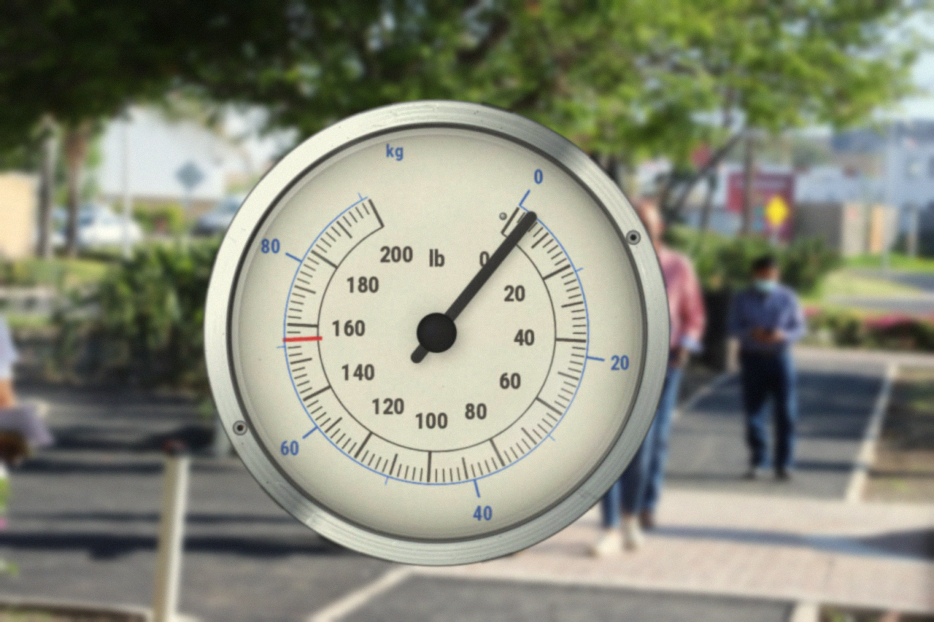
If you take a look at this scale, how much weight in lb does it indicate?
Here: 4 lb
